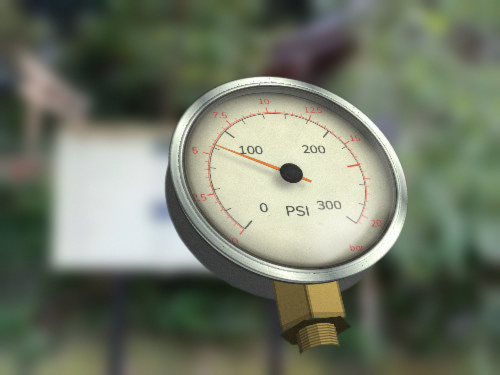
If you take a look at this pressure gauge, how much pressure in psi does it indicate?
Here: 80 psi
